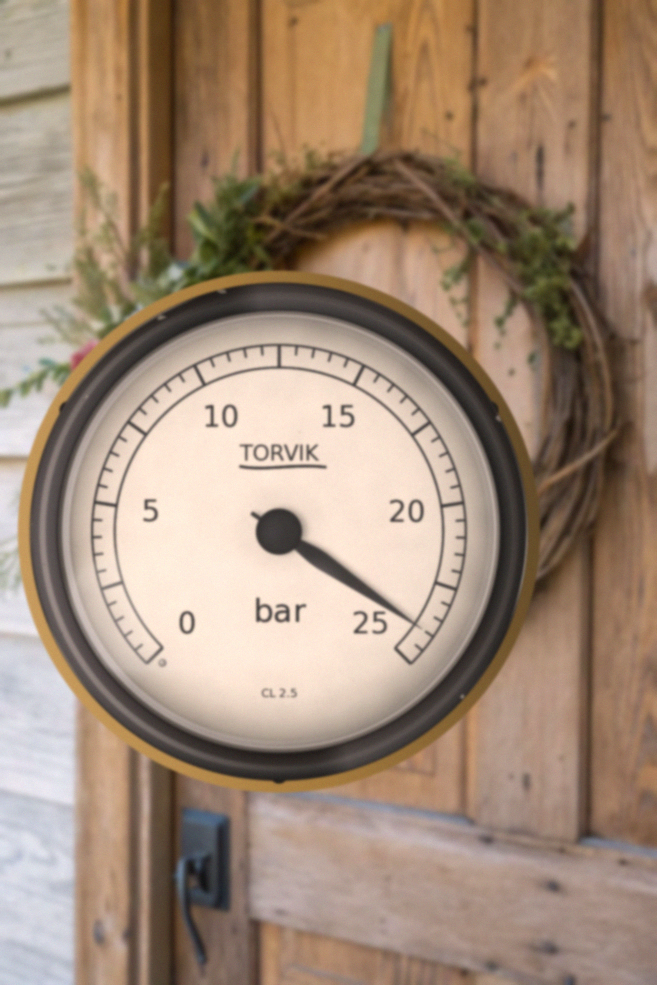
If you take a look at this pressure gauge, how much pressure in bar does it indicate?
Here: 24 bar
